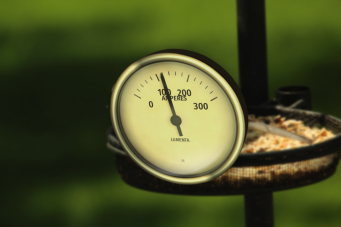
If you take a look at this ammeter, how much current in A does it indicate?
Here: 120 A
